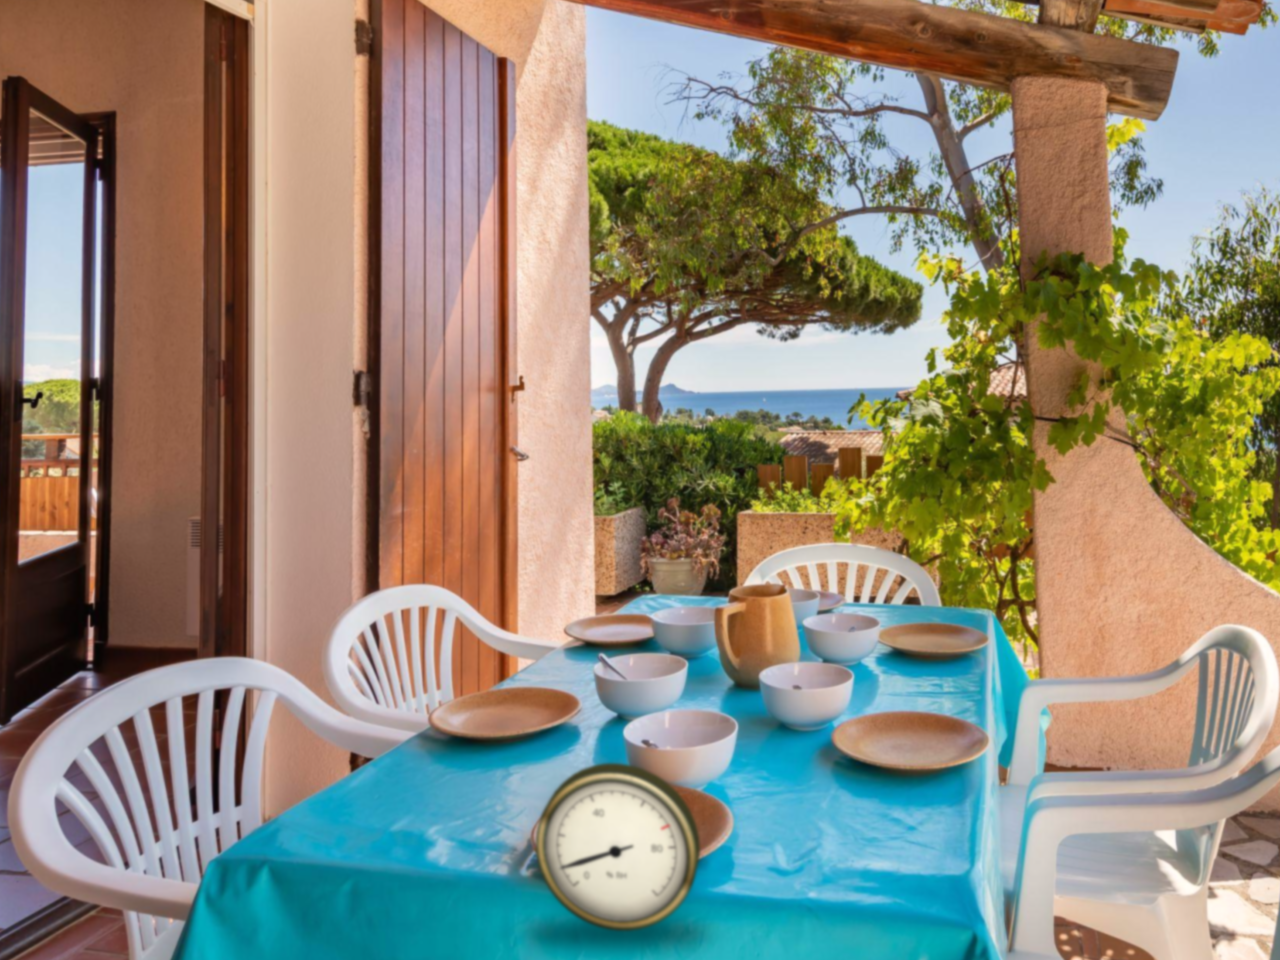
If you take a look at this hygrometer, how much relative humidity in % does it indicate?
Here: 8 %
